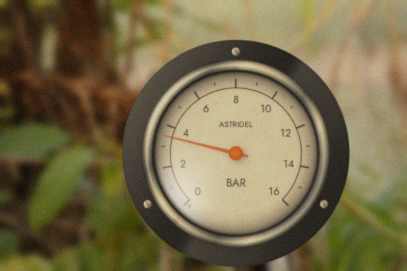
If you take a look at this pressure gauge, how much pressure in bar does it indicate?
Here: 3.5 bar
